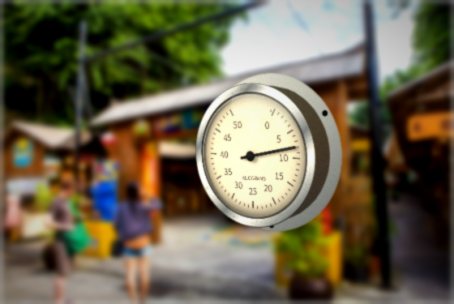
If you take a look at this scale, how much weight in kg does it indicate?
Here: 8 kg
